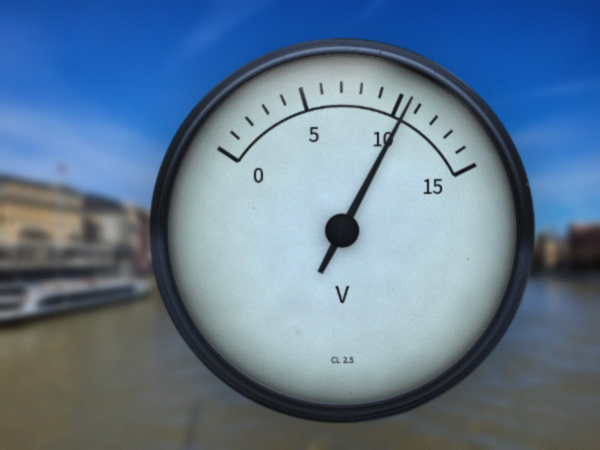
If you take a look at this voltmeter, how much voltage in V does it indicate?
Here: 10.5 V
